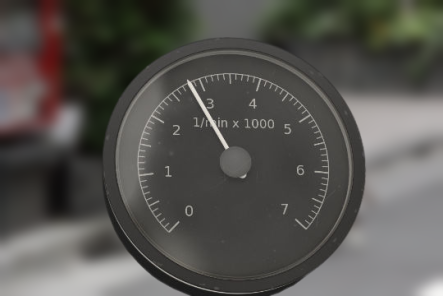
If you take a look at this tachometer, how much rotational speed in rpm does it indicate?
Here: 2800 rpm
